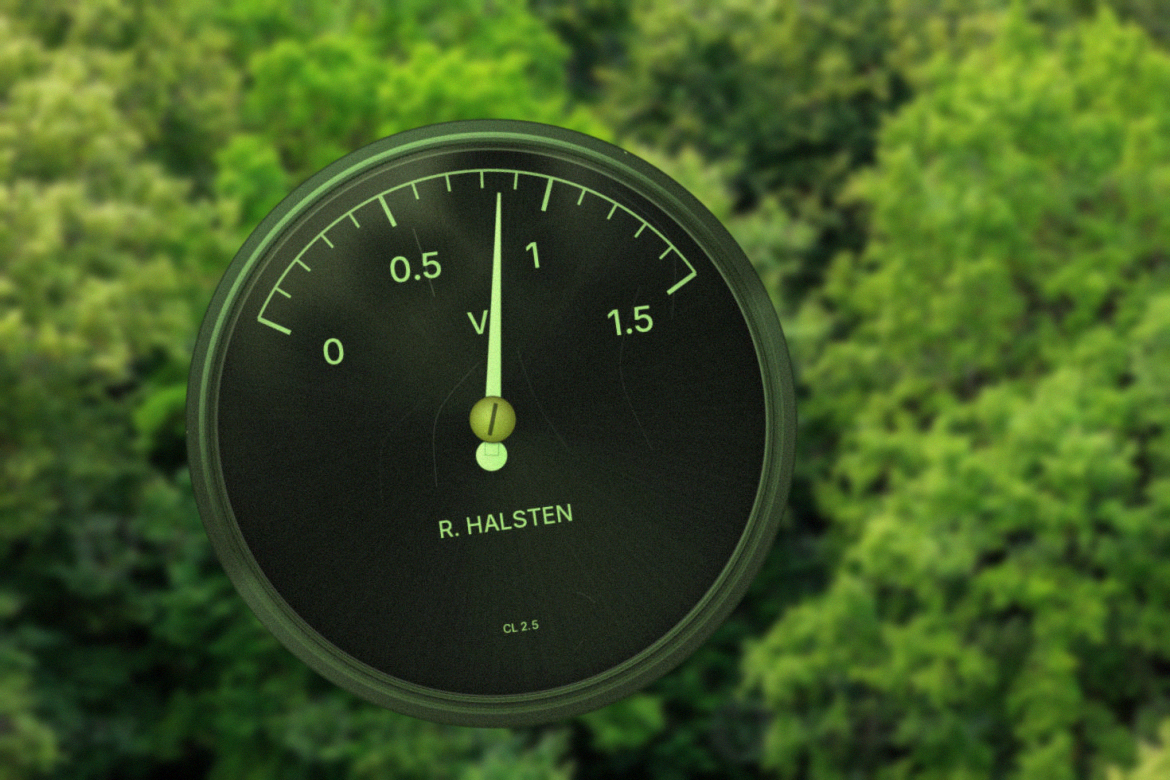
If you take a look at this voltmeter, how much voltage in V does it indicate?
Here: 0.85 V
